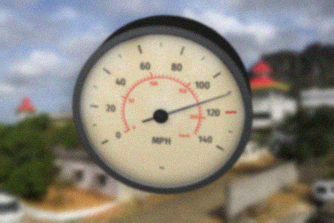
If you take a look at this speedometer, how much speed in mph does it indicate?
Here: 110 mph
